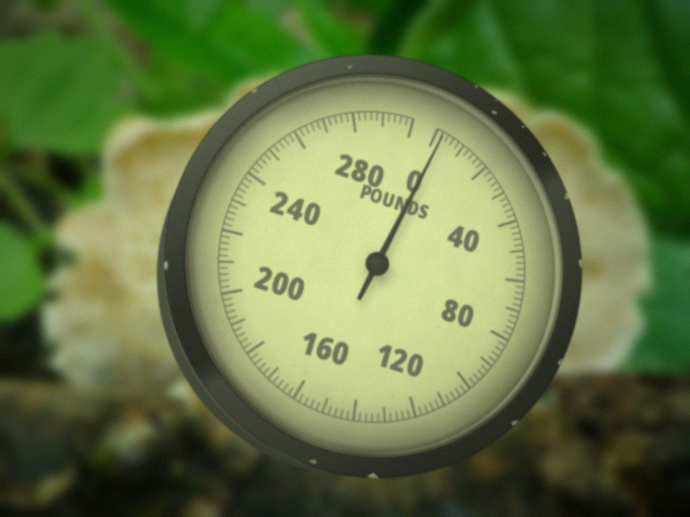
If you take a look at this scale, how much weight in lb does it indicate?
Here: 2 lb
